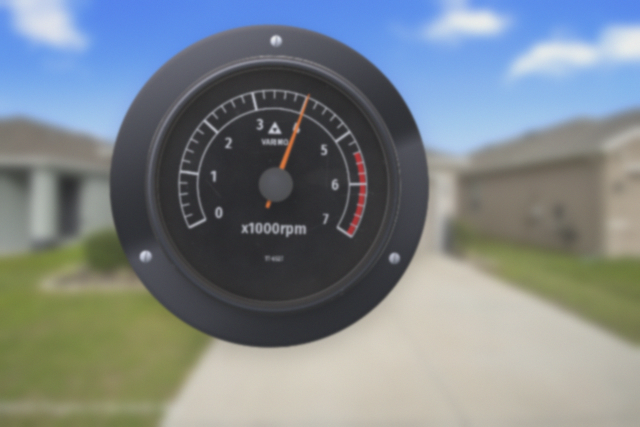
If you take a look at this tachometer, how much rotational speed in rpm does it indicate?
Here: 4000 rpm
